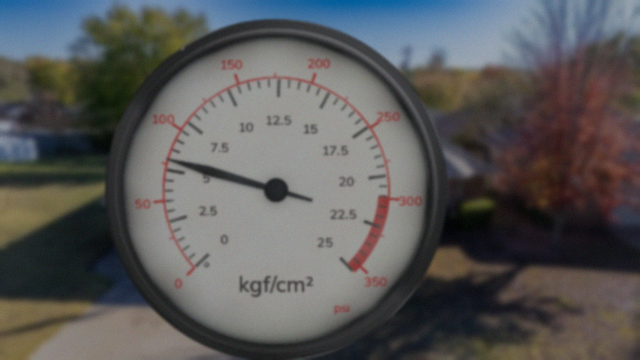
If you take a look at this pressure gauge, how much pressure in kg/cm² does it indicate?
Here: 5.5 kg/cm²
